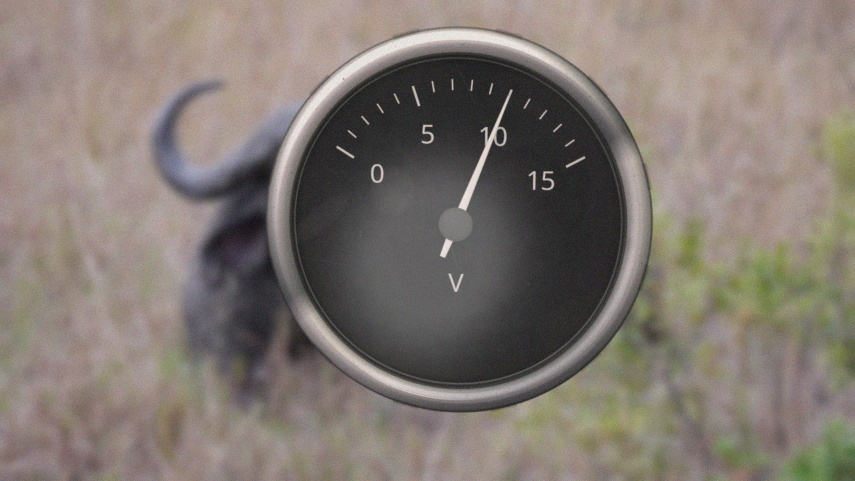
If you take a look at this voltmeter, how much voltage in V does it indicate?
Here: 10 V
